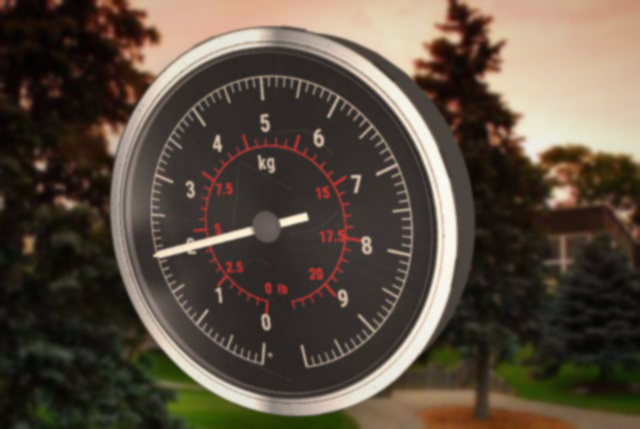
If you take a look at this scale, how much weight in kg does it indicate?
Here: 2 kg
